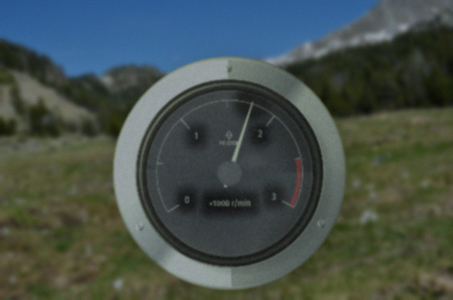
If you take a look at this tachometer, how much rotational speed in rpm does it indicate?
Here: 1750 rpm
